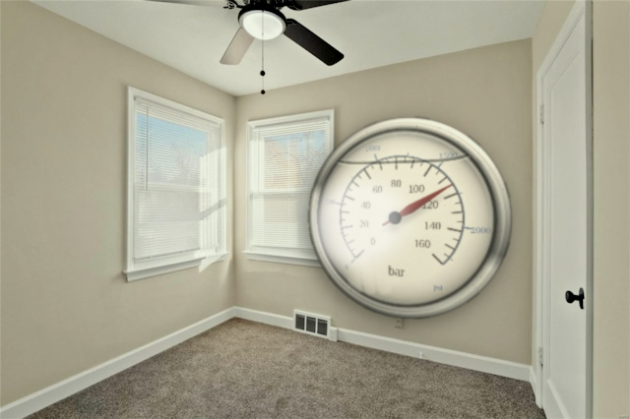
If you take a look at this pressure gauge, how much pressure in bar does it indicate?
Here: 115 bar
